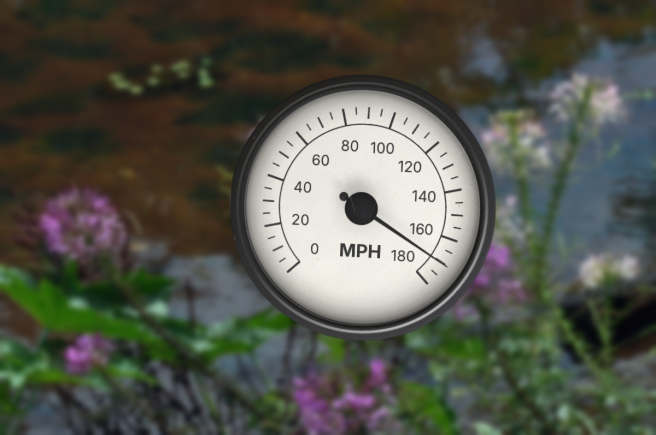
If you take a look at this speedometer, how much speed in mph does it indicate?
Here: 170 mph
